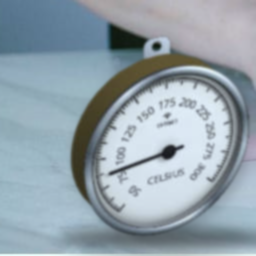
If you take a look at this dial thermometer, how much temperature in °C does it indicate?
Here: 87.5 °C
